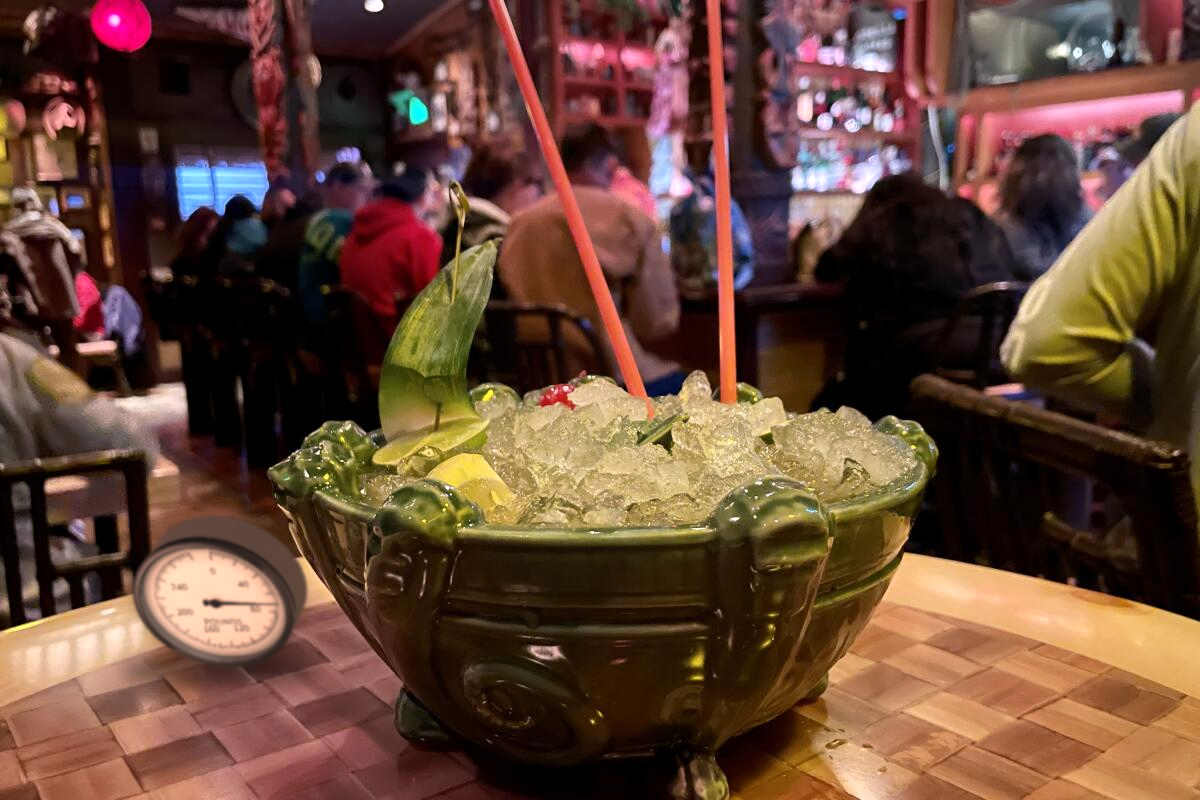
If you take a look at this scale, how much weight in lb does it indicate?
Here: 70 lb
